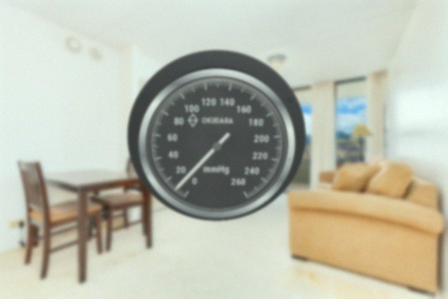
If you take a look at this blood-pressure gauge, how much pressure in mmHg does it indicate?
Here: 10 mmHg
